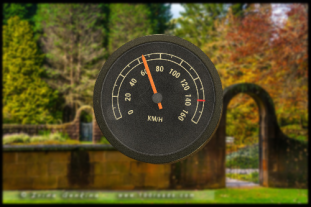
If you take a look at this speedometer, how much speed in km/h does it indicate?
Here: 65 km/h
